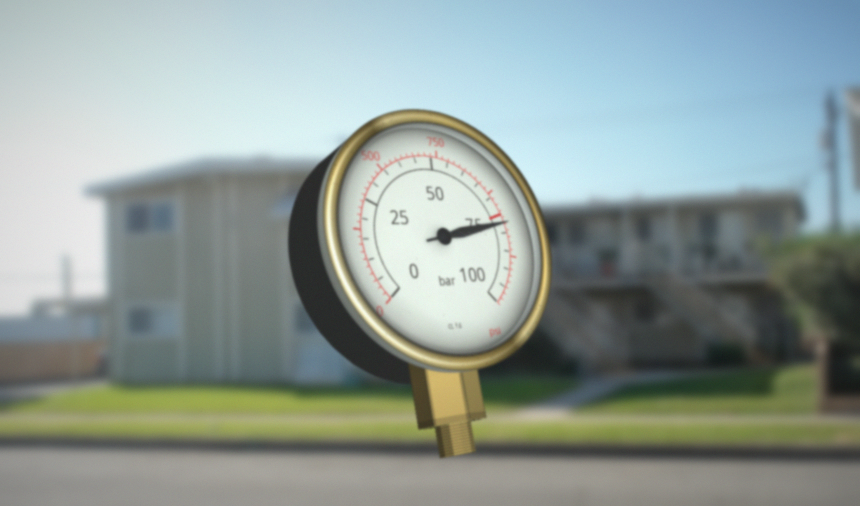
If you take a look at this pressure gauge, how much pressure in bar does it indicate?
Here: 77.5 bar
